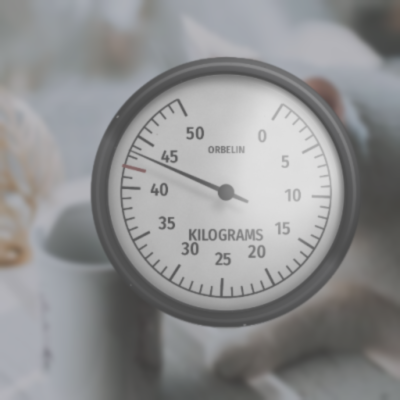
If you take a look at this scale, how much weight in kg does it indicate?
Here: 43.5 kg
